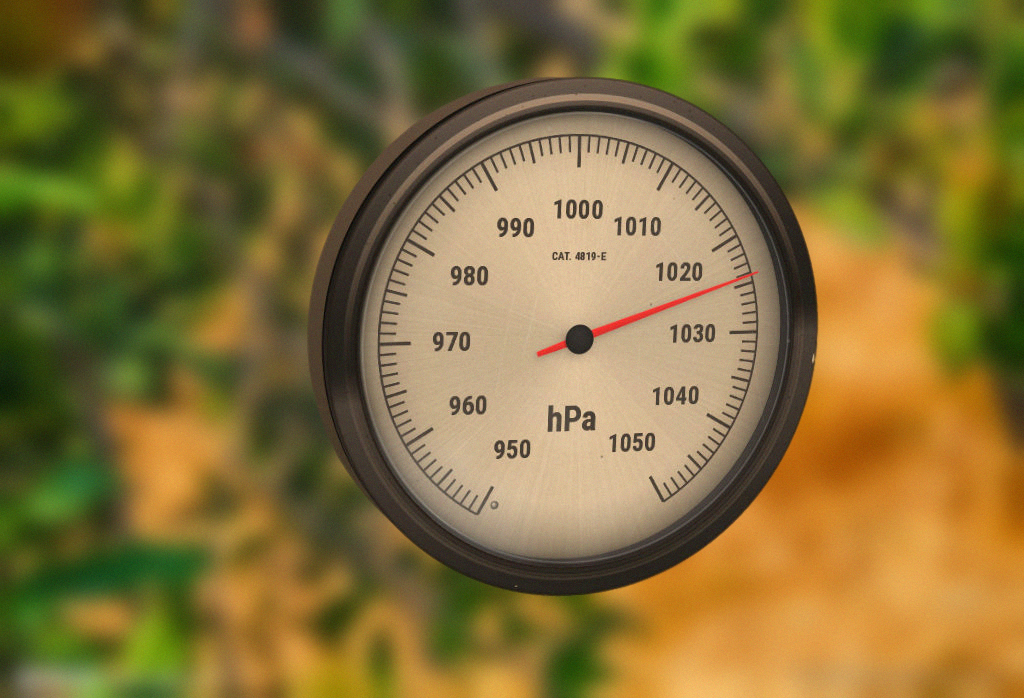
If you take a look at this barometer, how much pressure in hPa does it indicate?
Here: 1024 hPa
